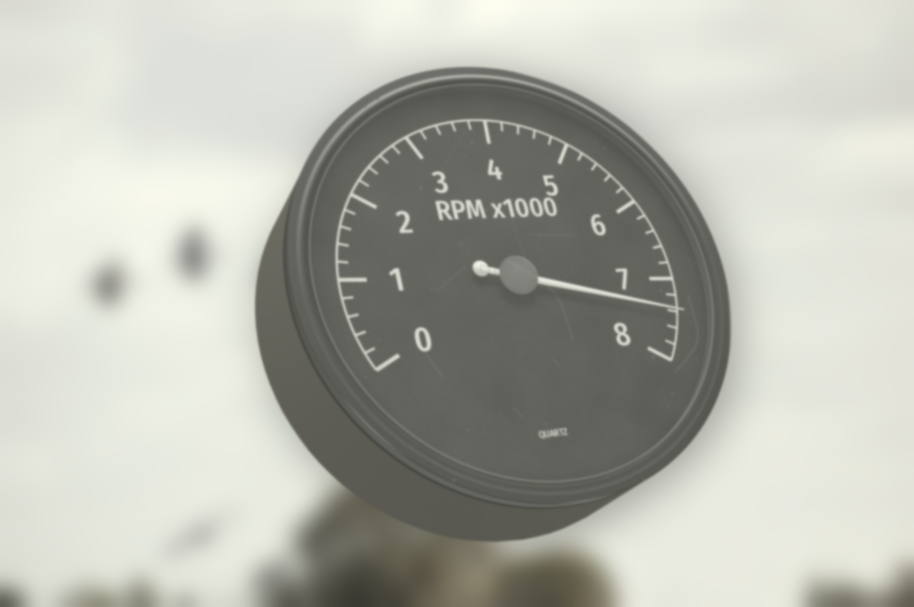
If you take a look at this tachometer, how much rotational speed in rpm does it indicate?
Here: 7400 rpm
